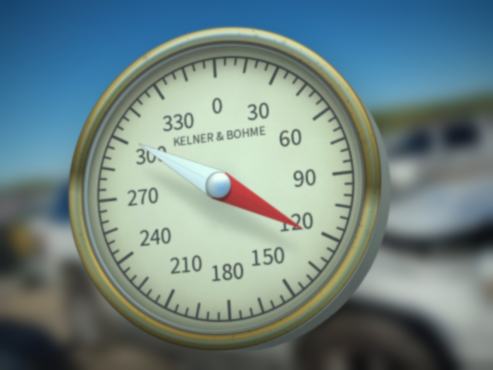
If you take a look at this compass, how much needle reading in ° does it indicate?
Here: 122.5 °
